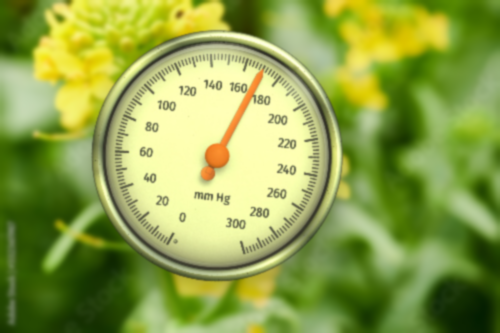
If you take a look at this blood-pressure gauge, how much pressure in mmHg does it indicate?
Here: 170 mmHg
